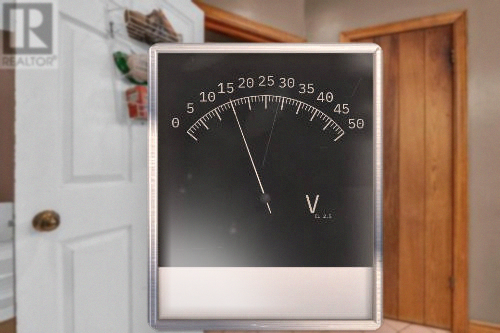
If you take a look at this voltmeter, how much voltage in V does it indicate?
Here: 15 V
